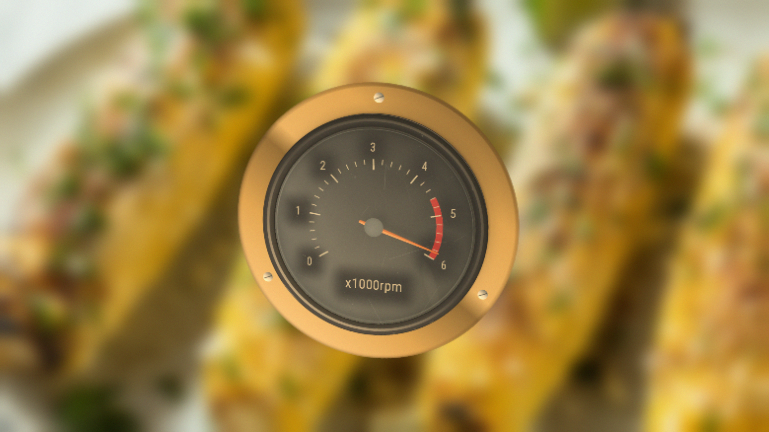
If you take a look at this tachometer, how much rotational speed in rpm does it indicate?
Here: 5800 rpm
